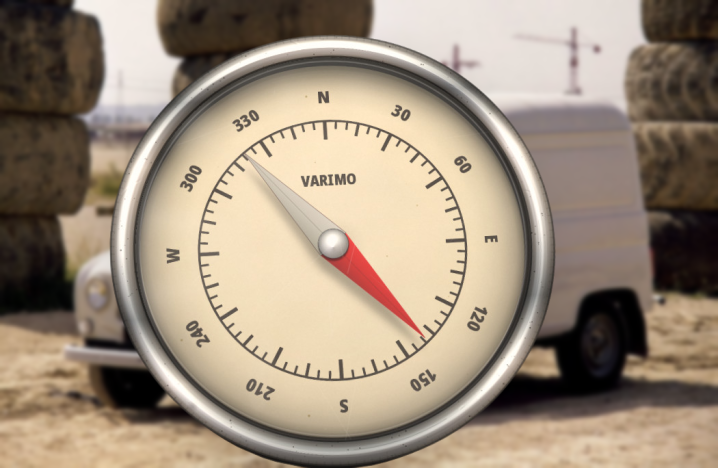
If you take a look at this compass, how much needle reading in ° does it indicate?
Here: 140 °
